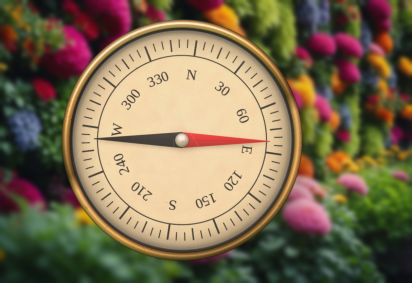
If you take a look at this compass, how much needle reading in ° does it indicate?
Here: 82.5 °
